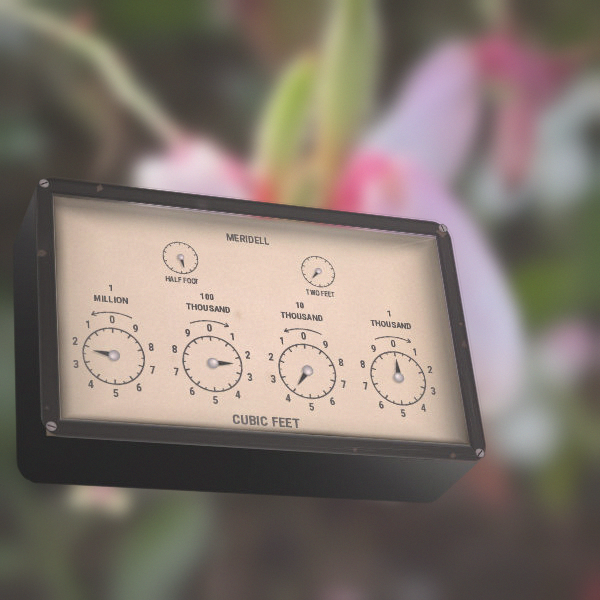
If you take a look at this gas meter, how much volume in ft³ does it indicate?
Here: 224000 ft³
